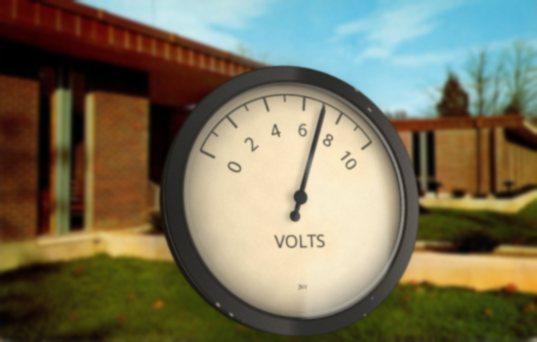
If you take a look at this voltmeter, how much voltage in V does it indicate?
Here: 7 V
